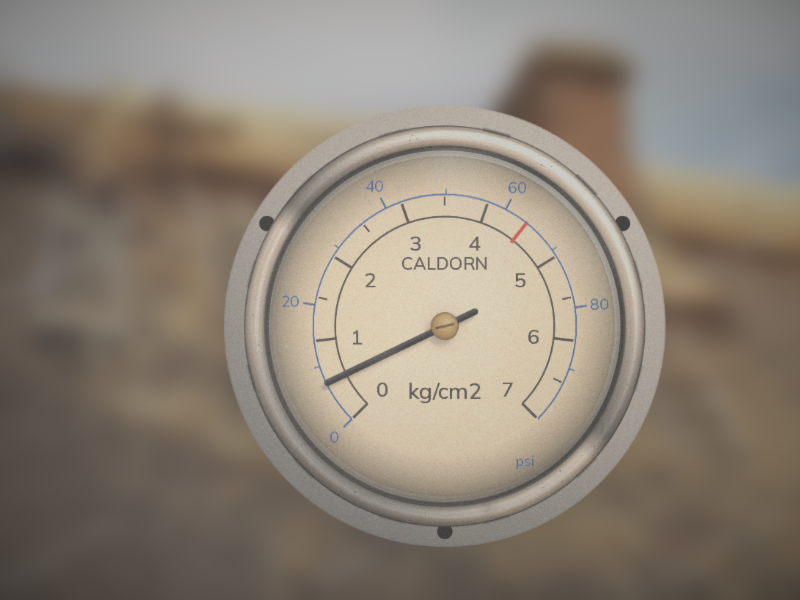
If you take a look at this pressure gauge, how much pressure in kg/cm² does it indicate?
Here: 0.5 kg/cm²
